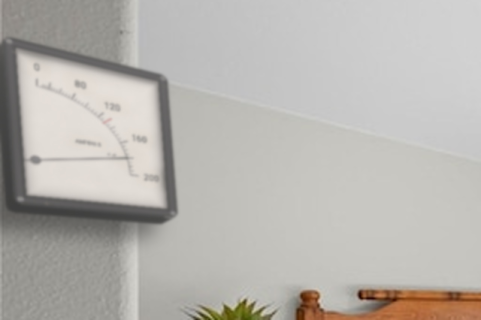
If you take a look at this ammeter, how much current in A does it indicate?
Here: 180 A
